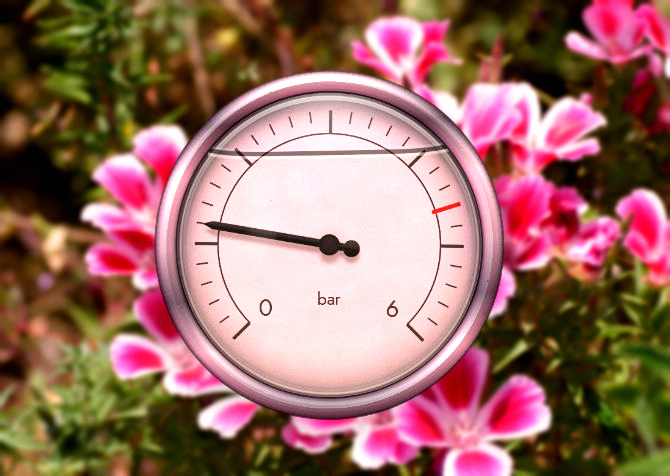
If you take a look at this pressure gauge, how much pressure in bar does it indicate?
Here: 1.2 bar
